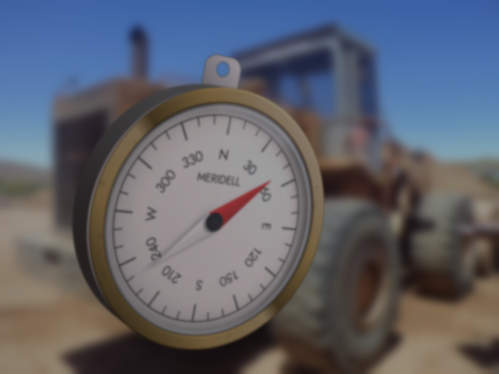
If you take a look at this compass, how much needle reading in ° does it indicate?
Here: 50 °
